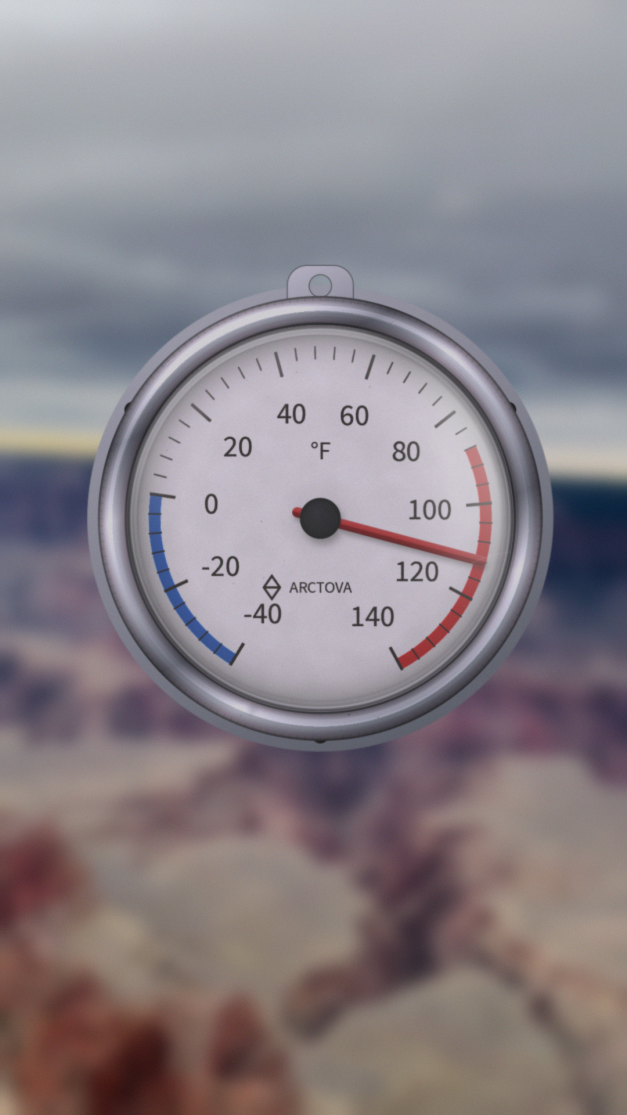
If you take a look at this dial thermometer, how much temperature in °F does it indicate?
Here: 112 °F
